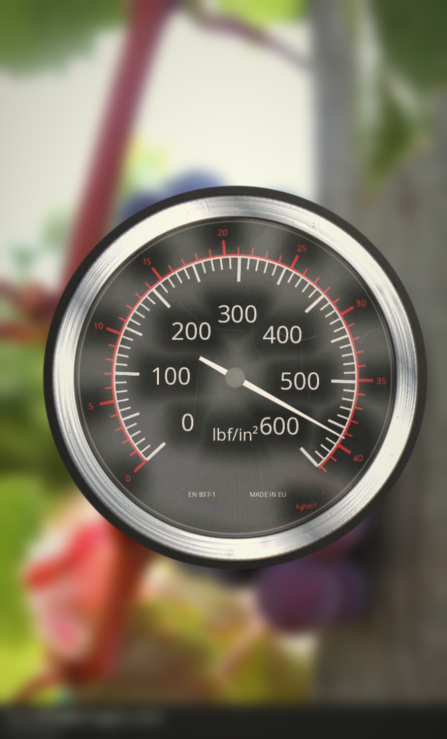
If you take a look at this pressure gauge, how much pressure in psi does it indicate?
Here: 560 psi
